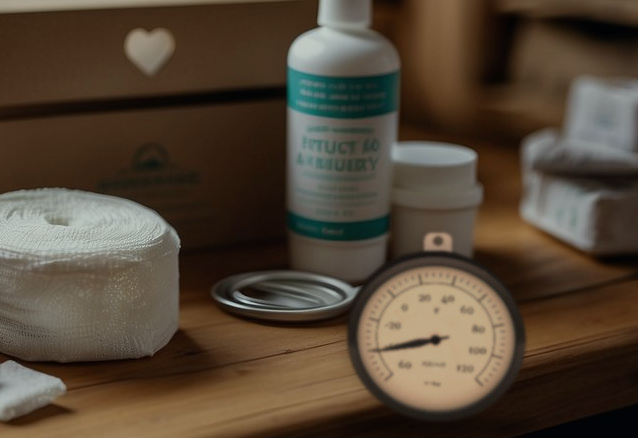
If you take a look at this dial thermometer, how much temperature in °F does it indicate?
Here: -40 °F
